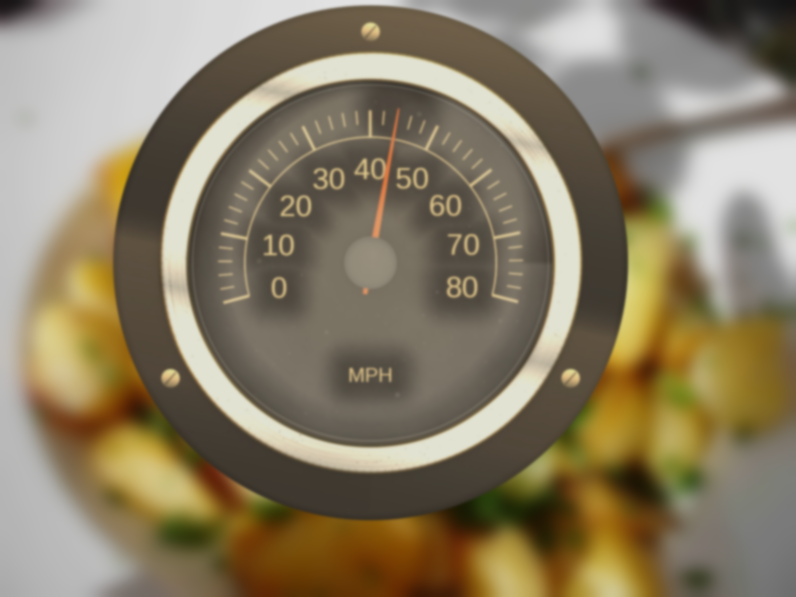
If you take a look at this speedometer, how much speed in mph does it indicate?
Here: 44 mph
